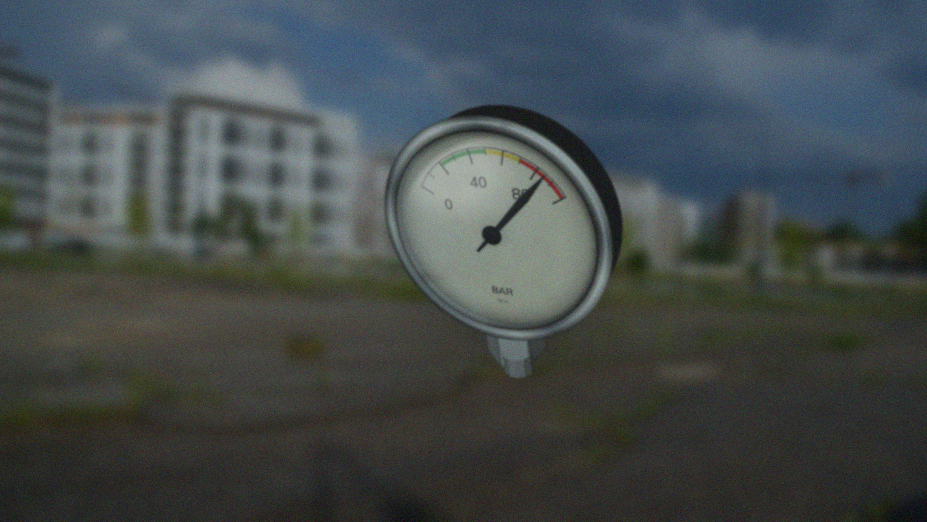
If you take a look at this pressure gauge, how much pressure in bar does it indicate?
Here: 85 bar
